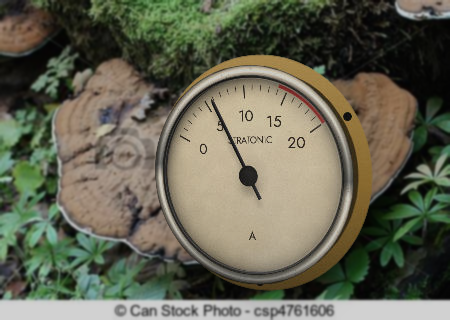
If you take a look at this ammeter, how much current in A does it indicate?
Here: 6 A
